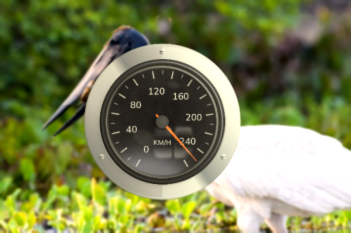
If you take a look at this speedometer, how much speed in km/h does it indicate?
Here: 250 km/h
